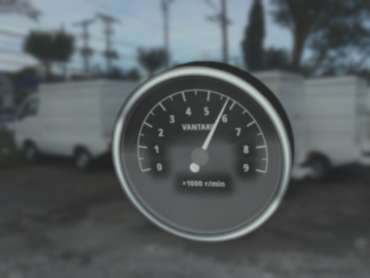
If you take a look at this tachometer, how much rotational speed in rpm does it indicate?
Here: 5750 rpm
